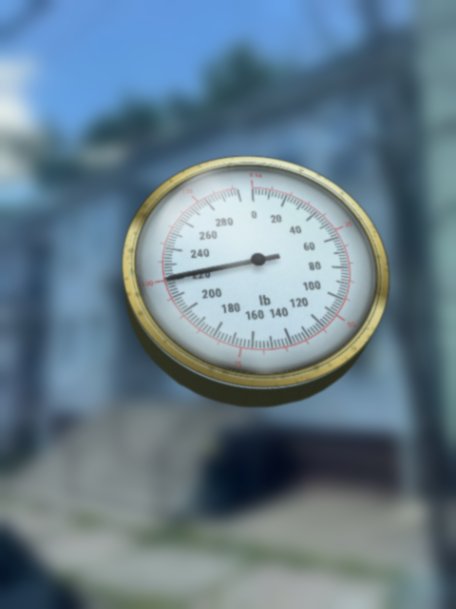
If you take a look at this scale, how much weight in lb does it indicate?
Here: 220 lb
